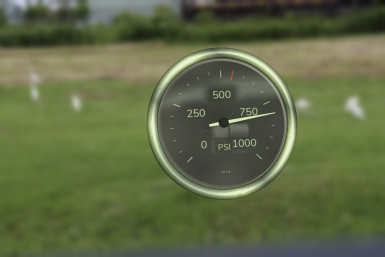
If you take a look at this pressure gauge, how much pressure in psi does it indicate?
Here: 800 psi
